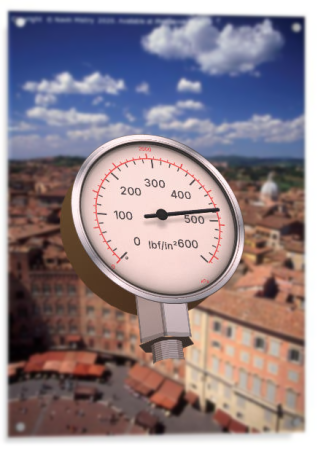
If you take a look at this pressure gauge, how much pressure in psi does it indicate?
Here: 480 psi
